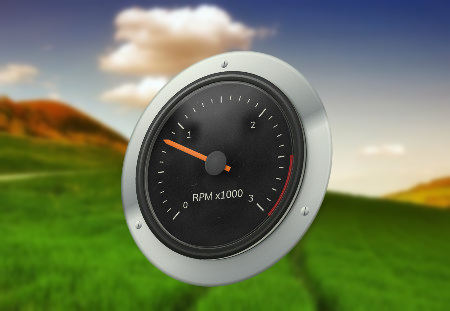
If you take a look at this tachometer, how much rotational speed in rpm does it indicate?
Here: 800 rpm
